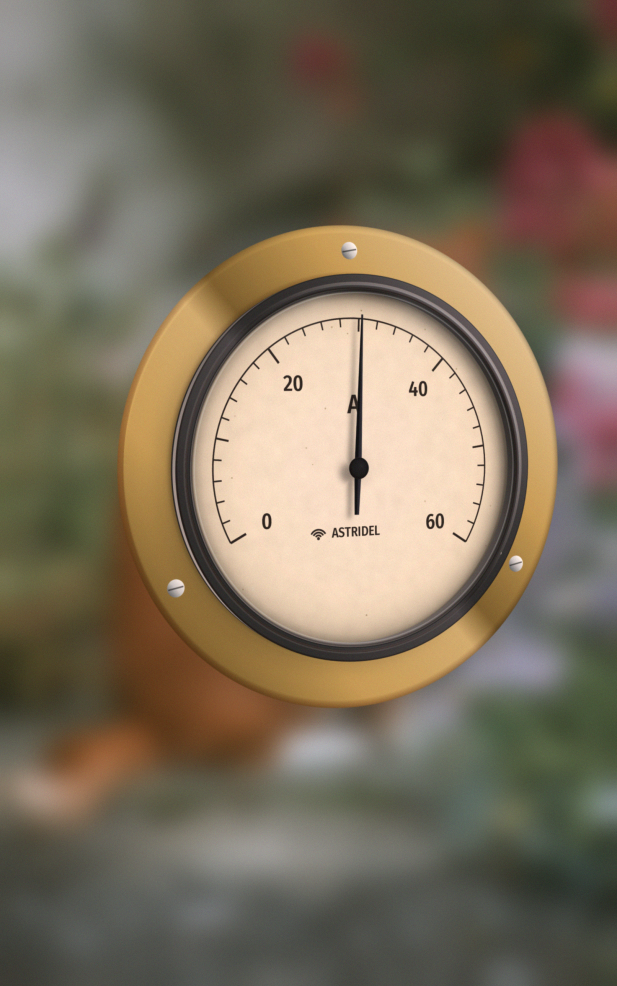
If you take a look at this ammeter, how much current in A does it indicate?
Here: 30 A
